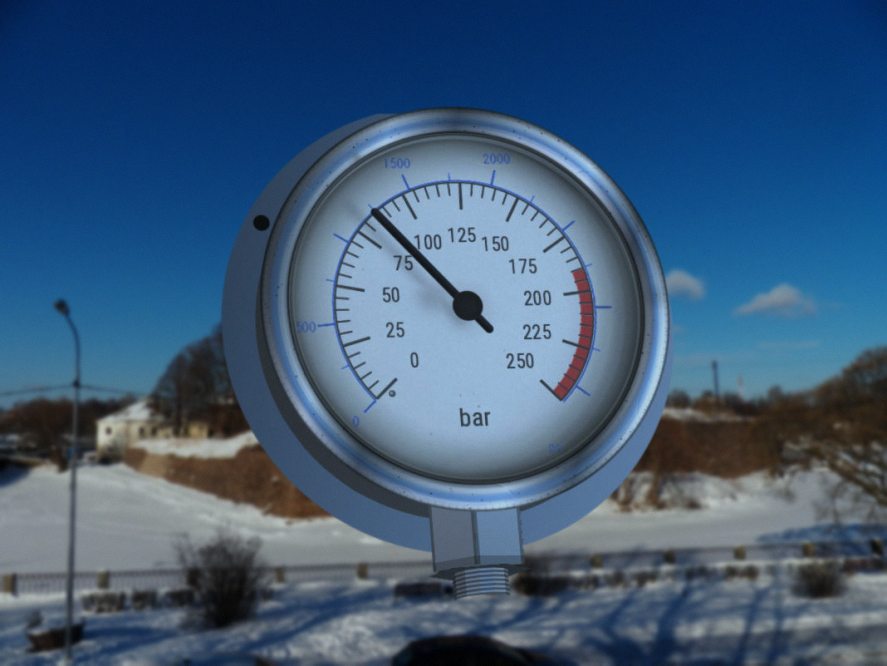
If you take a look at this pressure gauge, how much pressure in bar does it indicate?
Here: 85 bar
